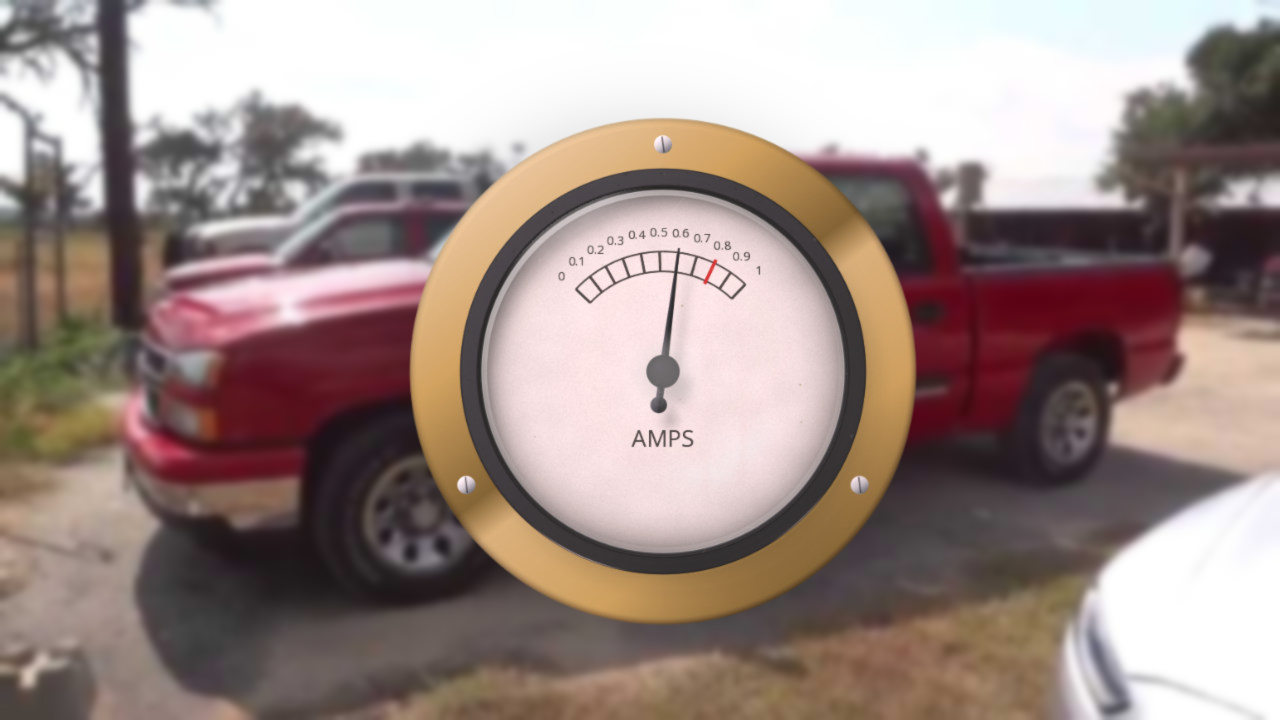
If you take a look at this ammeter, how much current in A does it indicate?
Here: 0.6 A
